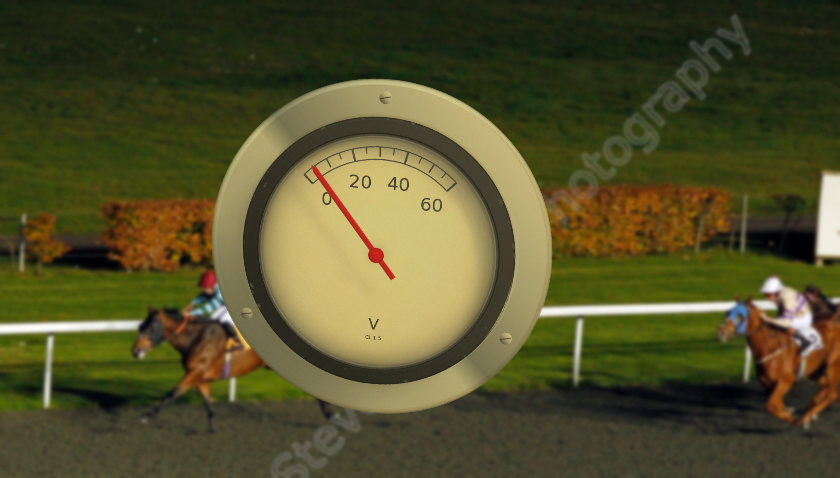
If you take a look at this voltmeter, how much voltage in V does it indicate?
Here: 5 V
